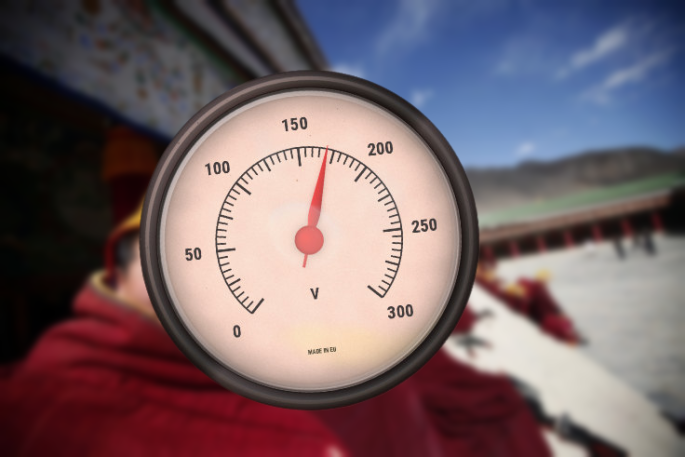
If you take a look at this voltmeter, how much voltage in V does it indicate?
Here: 170 V
